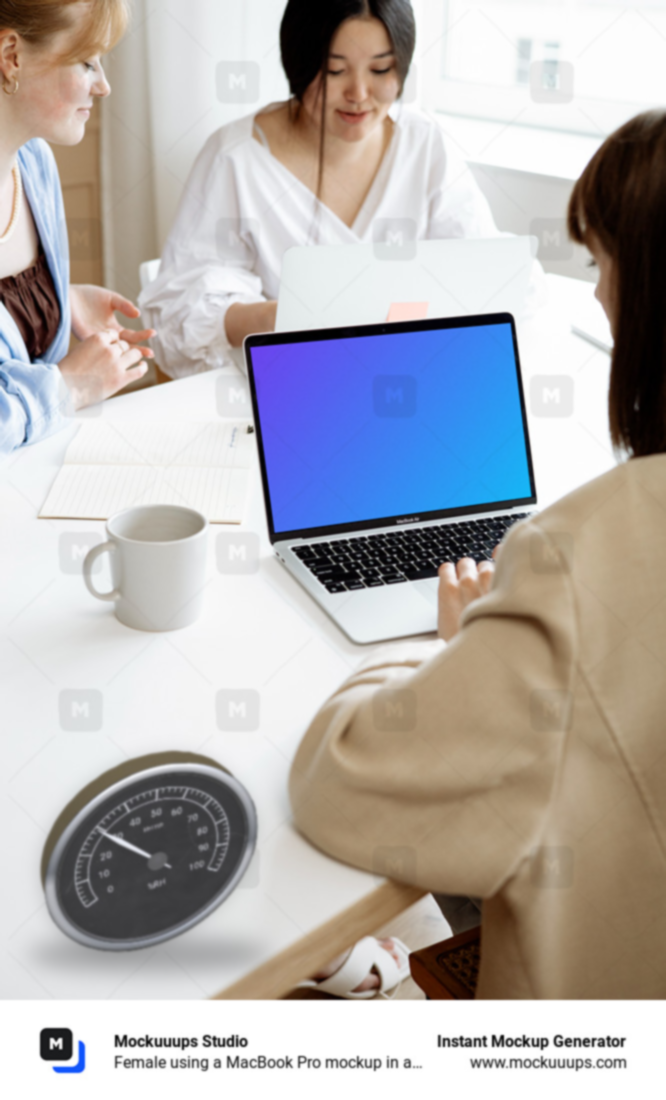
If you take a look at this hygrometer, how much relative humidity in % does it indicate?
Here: 30 %
